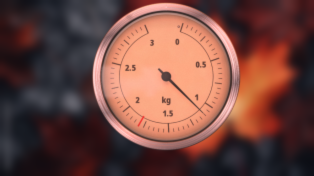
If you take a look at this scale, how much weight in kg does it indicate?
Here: 1.1 kg
